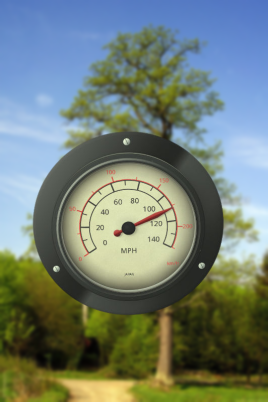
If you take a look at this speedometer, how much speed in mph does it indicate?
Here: 110 mph
